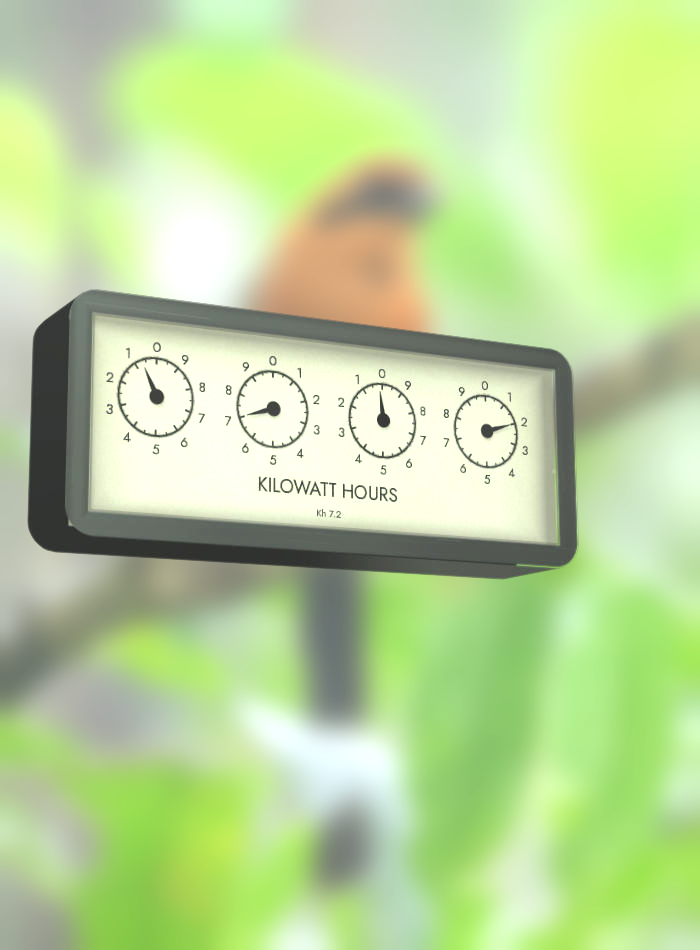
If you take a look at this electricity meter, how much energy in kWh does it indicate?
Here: 702 kWh
